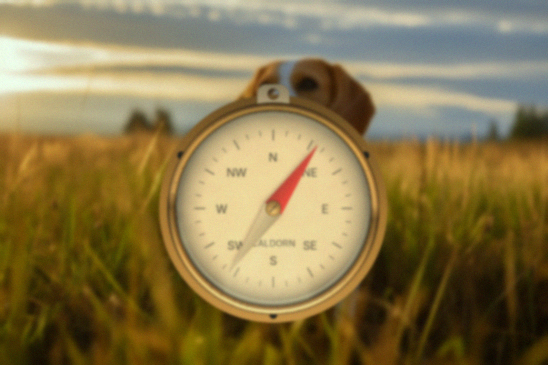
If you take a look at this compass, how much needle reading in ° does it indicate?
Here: 35 °
